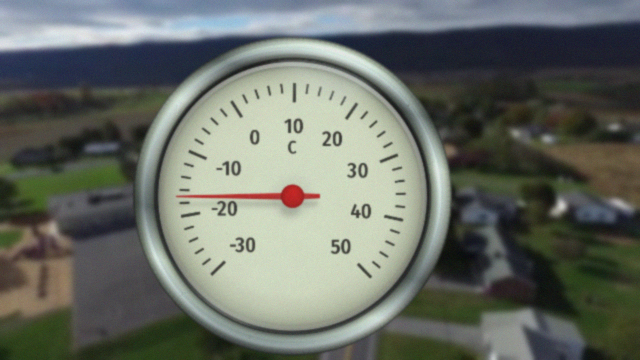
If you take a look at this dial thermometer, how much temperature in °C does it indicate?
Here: -17 °C
